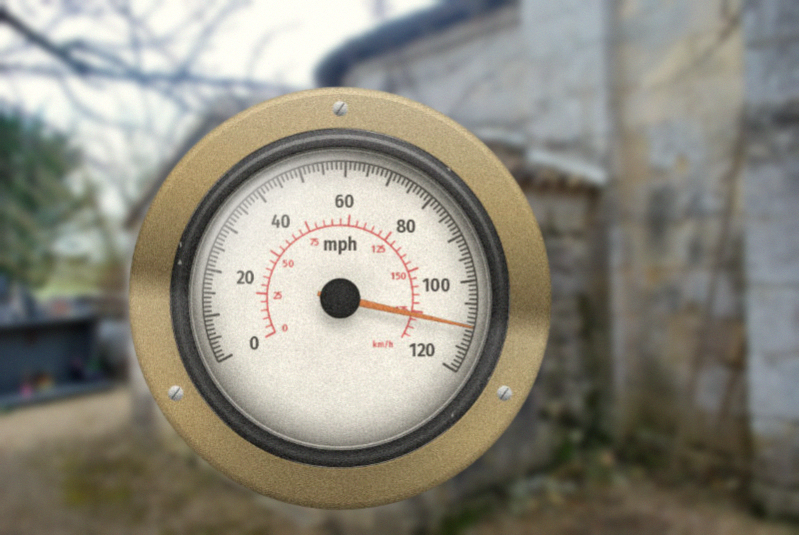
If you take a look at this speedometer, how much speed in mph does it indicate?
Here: 110 mph
